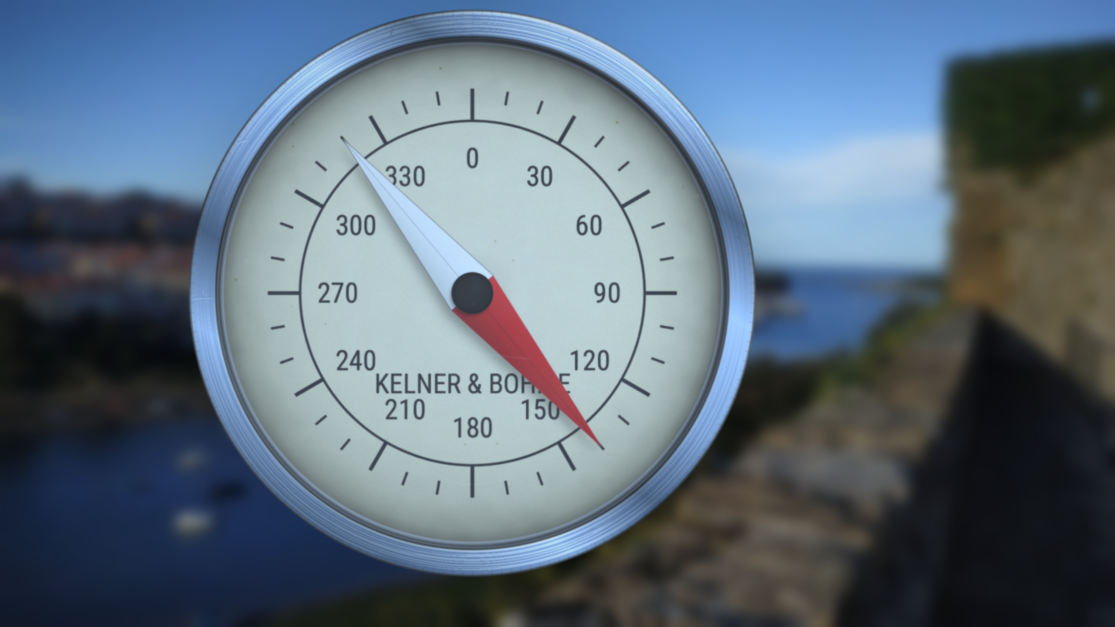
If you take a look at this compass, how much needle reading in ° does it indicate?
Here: 140 °
